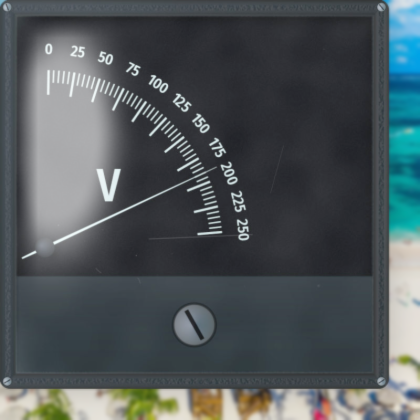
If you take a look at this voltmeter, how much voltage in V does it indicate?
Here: 190 V
